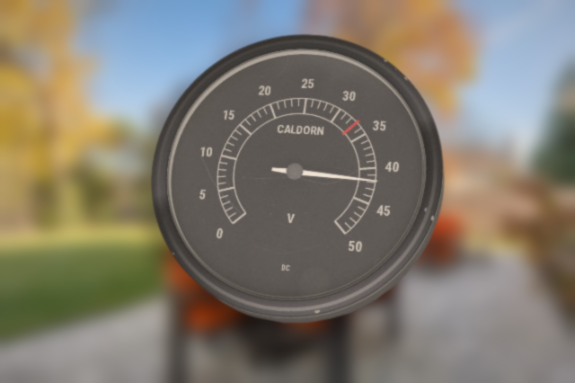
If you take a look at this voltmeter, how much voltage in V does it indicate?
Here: 42 V
